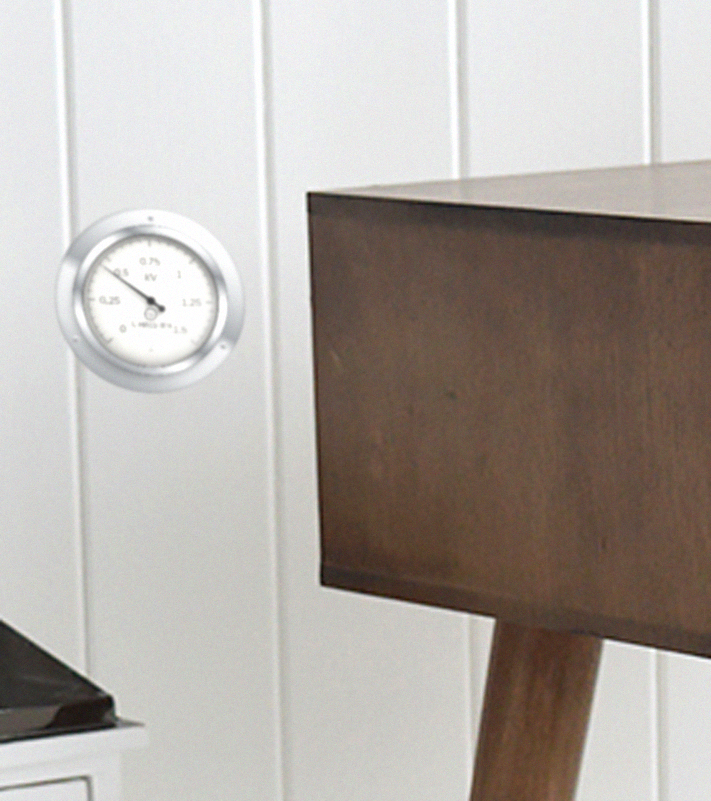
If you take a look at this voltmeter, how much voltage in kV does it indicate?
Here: 0.45 kV
